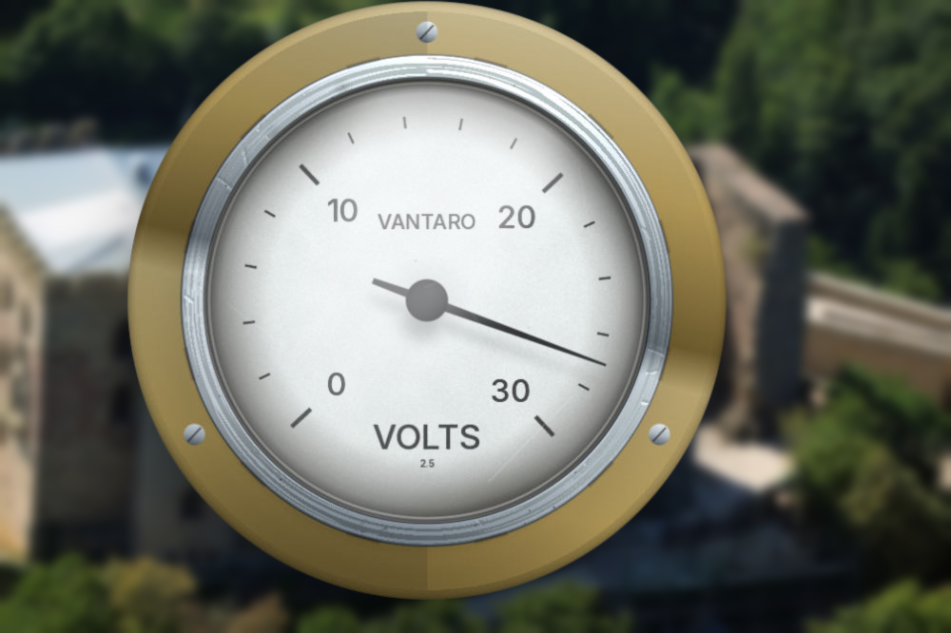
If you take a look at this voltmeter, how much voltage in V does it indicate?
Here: 27 V
